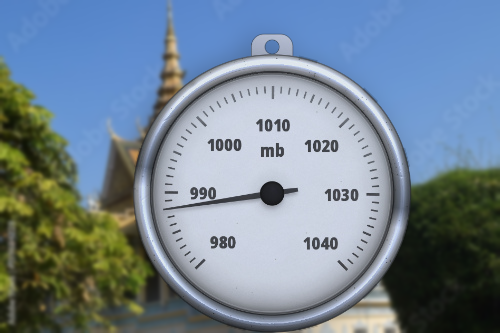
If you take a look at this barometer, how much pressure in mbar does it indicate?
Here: 988 mbar
